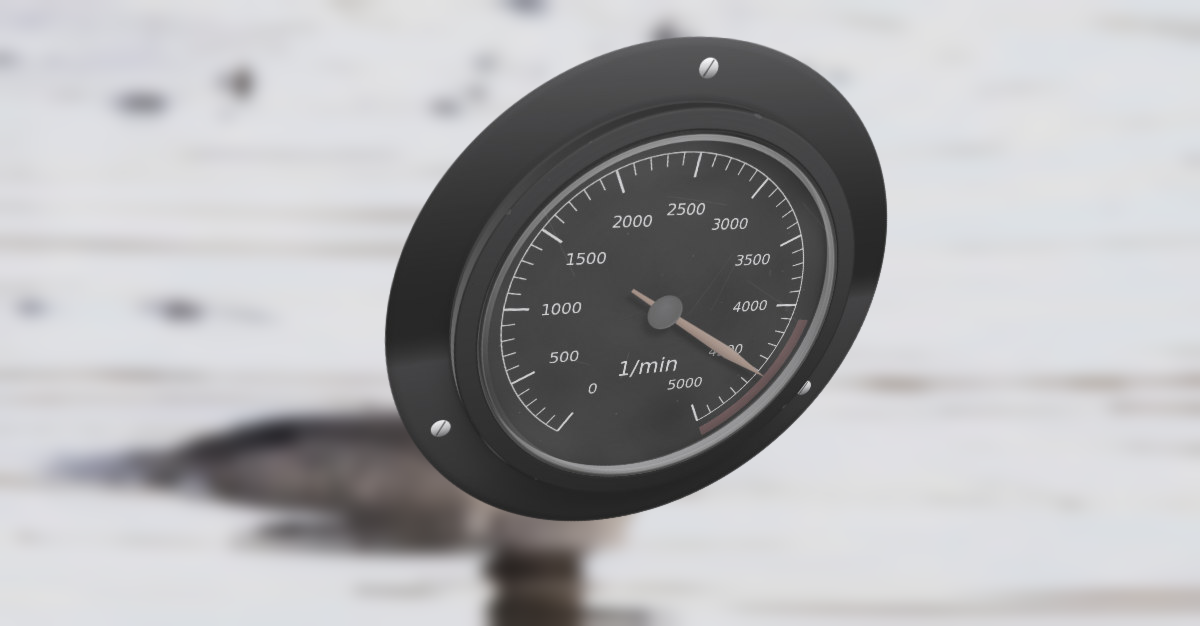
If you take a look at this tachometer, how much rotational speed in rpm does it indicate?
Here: 4500 rpm
